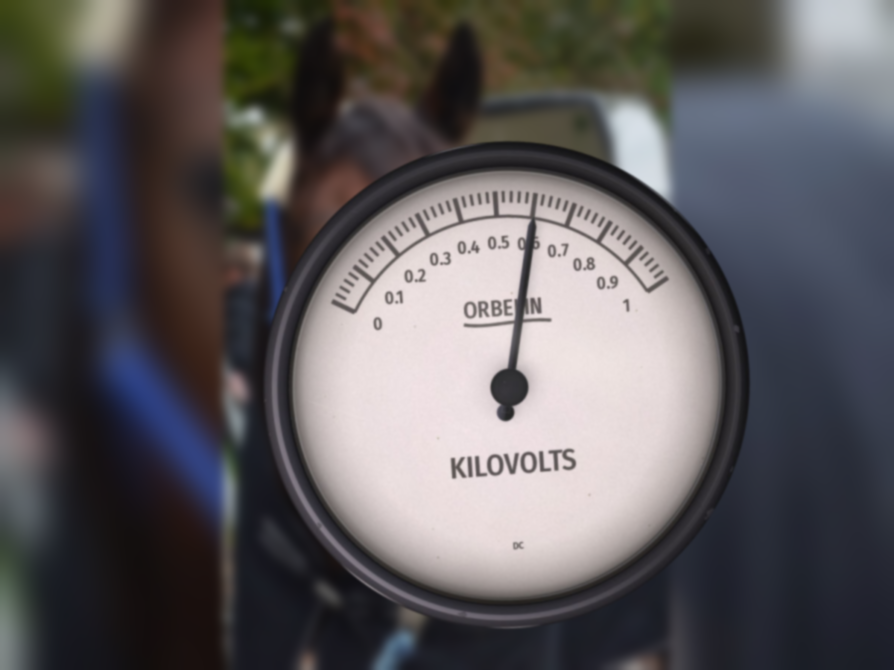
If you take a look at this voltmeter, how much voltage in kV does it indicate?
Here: 0.6 kV
